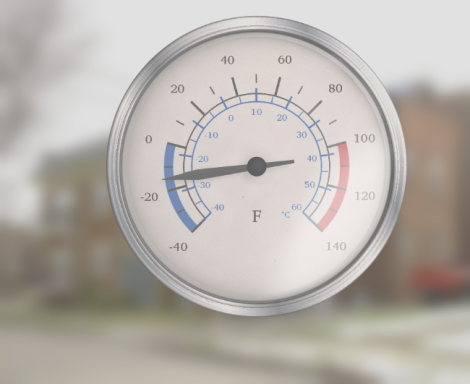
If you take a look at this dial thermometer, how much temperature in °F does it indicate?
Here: -15 °F
